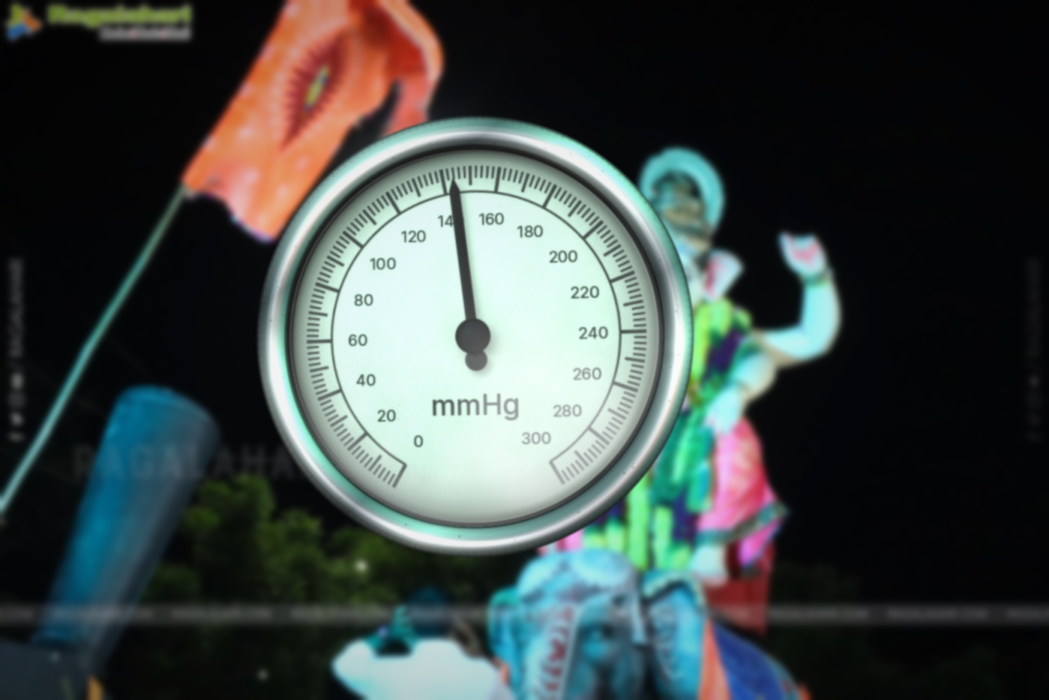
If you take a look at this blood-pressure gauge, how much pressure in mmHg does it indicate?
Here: 144 mmHg
